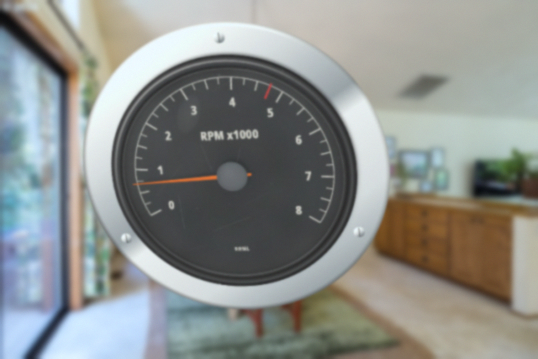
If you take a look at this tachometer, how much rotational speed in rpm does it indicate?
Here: 750 rpm
